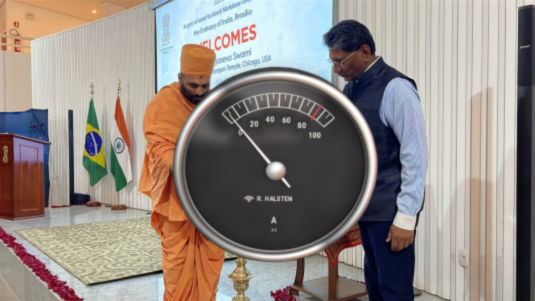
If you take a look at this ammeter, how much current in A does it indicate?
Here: 5 A
